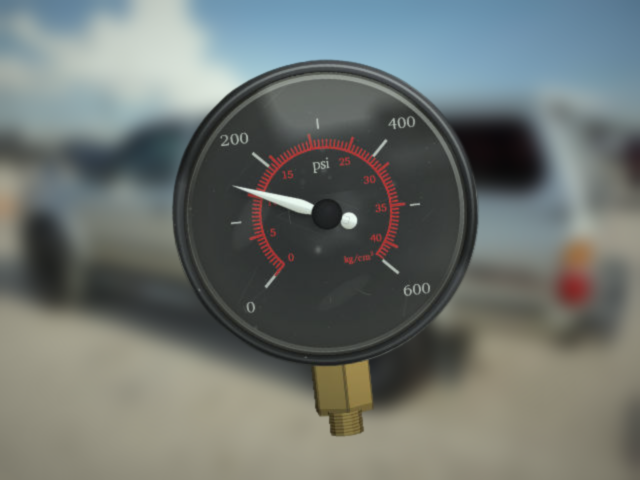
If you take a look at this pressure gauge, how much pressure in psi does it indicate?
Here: 150 psi
